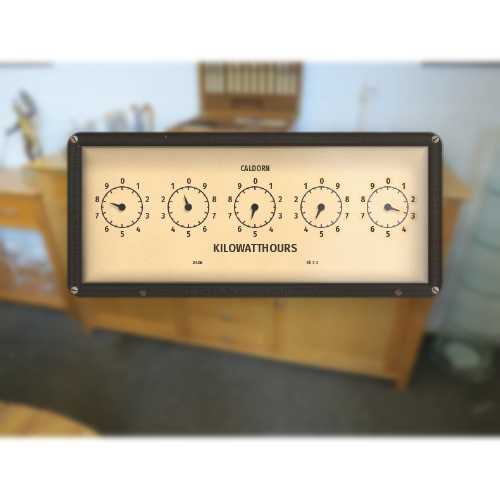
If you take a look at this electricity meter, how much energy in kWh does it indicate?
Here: 80543 kWh
